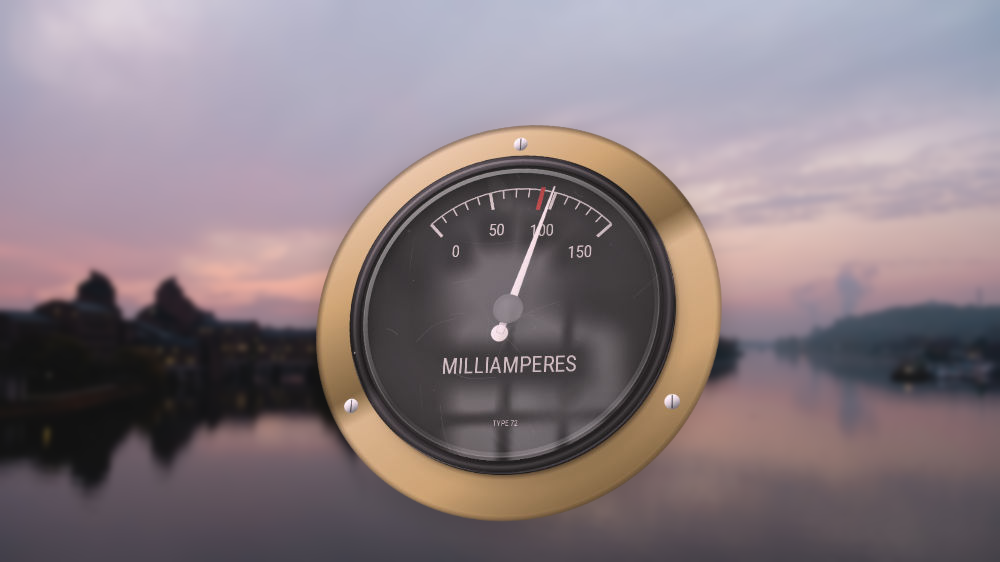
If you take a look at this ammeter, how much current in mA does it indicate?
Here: 100 mA
